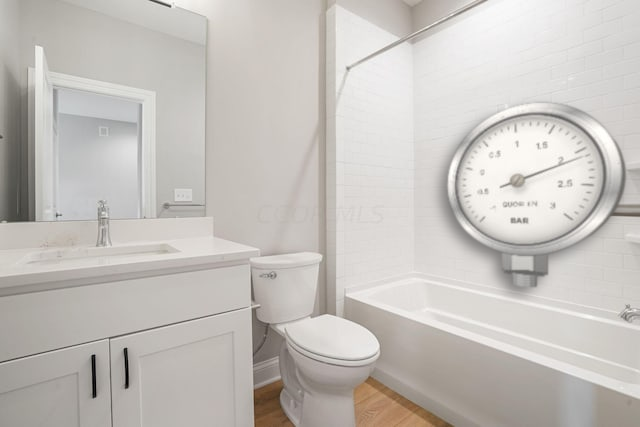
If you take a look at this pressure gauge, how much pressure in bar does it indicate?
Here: 2.1 bar
